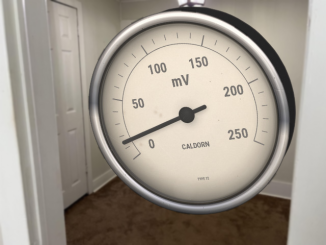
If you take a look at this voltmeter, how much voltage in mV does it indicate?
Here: 15 mV
